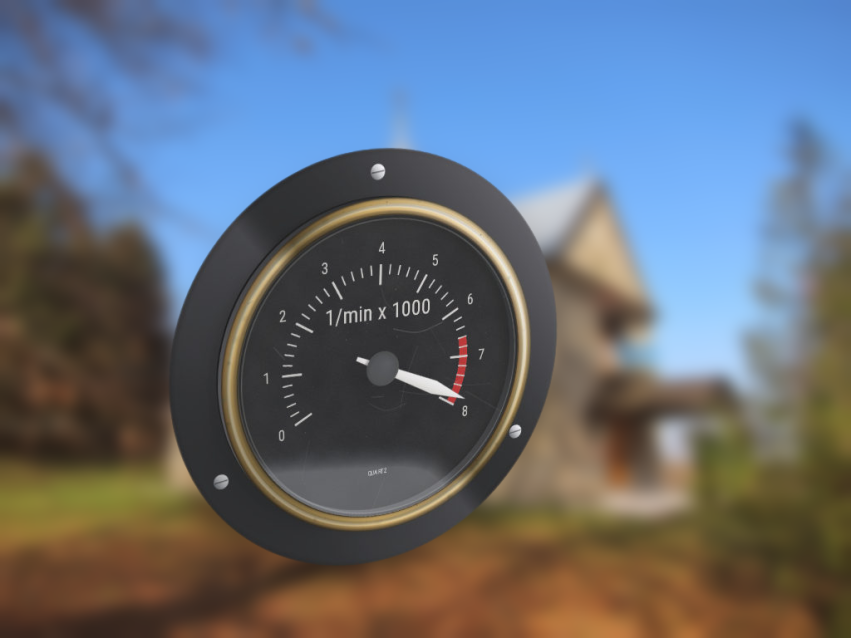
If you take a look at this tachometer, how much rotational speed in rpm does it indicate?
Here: 7800 rpm
